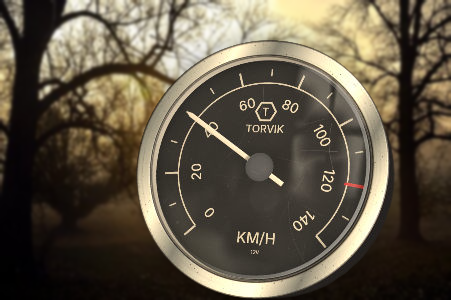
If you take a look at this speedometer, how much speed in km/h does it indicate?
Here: 40 km/h
